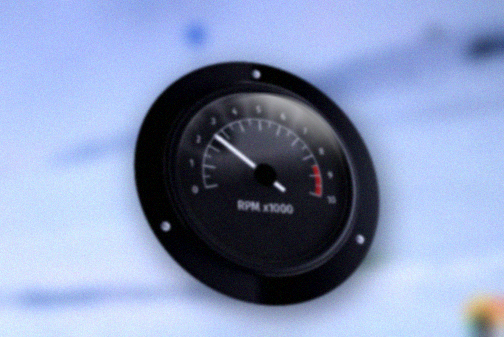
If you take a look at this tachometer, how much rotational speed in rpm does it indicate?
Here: 2500 rpm
